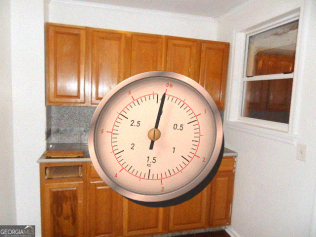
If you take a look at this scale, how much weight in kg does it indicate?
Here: 0 kg
